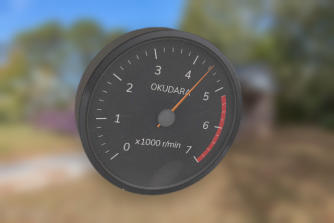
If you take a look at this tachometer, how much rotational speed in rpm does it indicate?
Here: 4400 rpm
